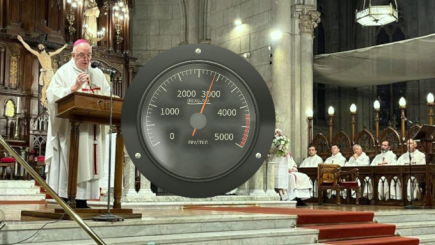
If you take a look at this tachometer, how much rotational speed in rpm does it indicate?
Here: 2900 rpm
